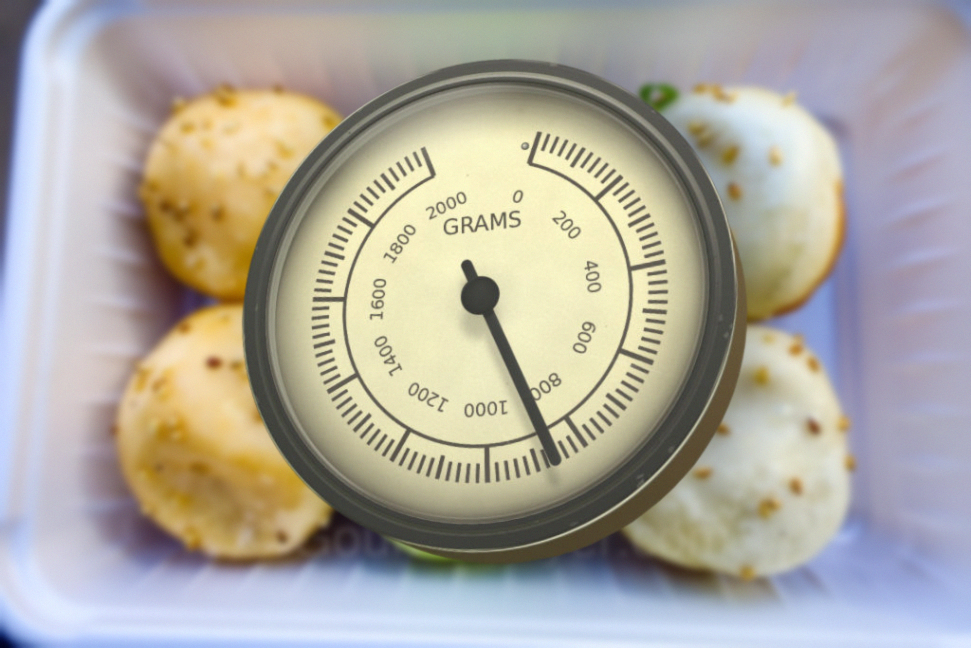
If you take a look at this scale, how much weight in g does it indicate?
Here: 860 g
